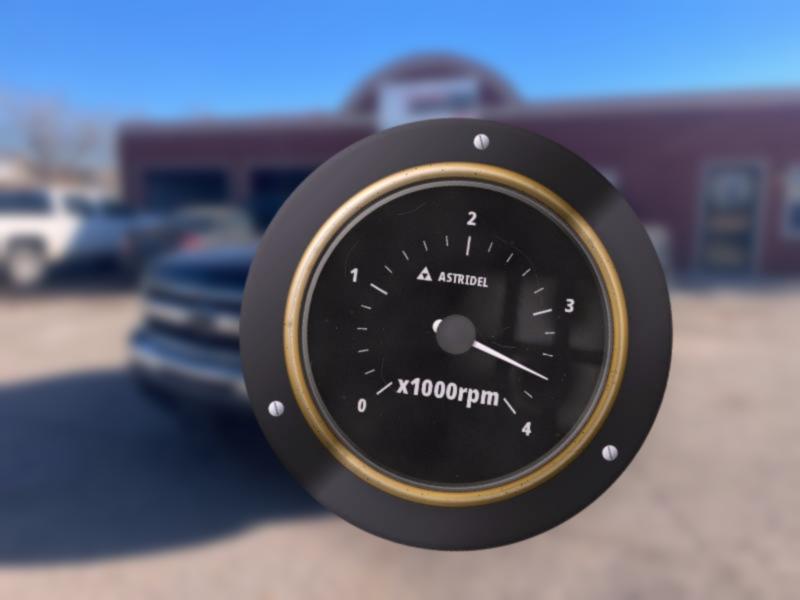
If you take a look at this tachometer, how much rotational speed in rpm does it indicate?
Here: 3600 rpm
